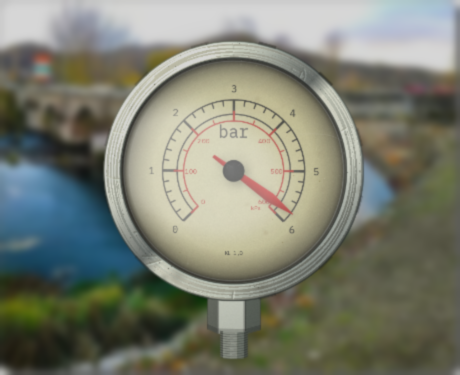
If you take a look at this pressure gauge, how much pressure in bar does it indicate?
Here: 5.8 bar
